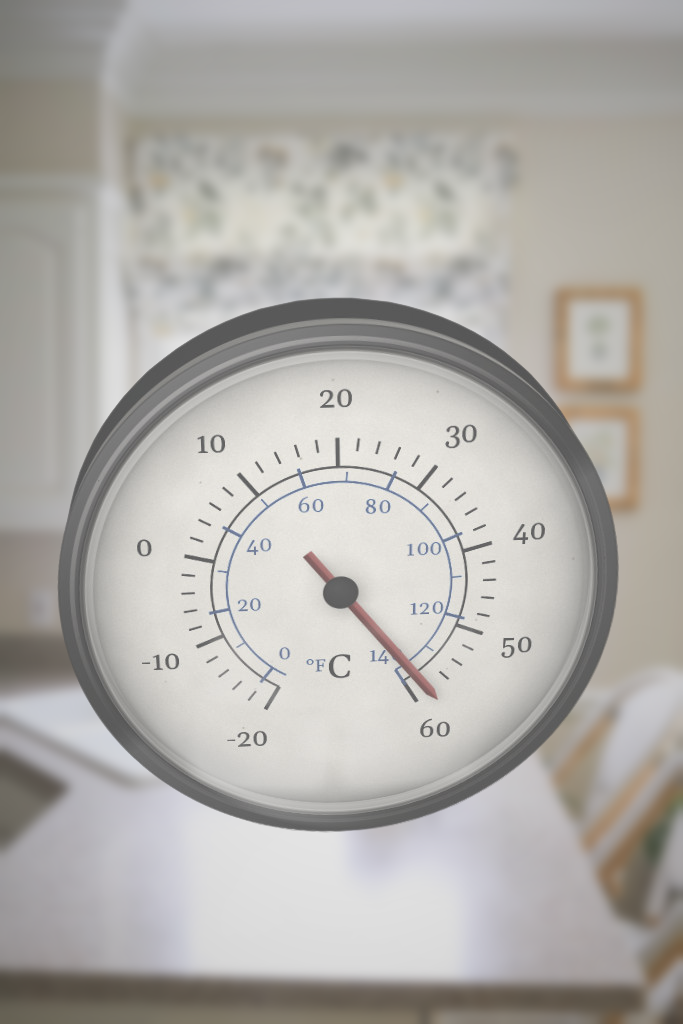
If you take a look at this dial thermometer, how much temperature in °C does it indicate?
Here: 58 °C
